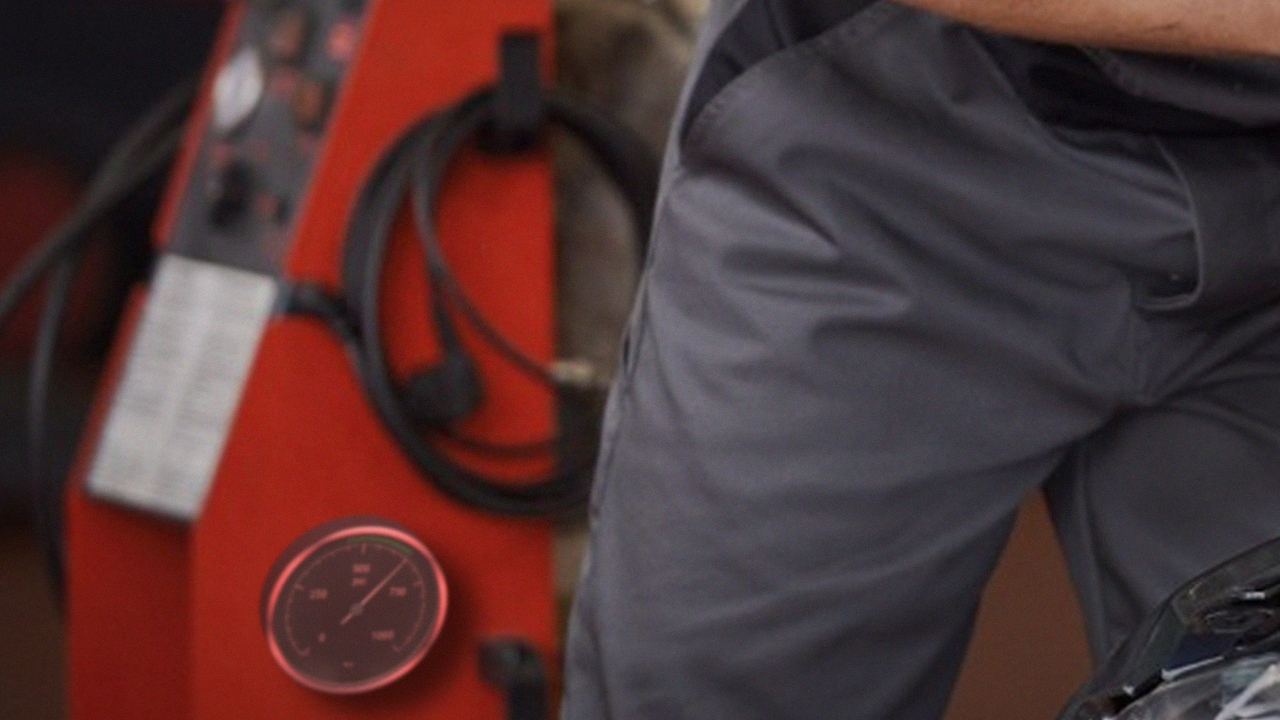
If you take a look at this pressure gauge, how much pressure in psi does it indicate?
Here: 650 psi
